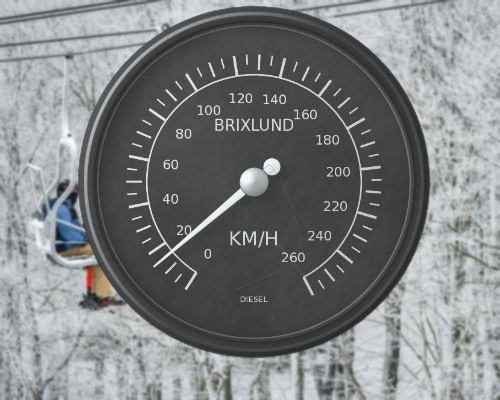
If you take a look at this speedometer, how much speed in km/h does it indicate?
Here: 15 km/h
